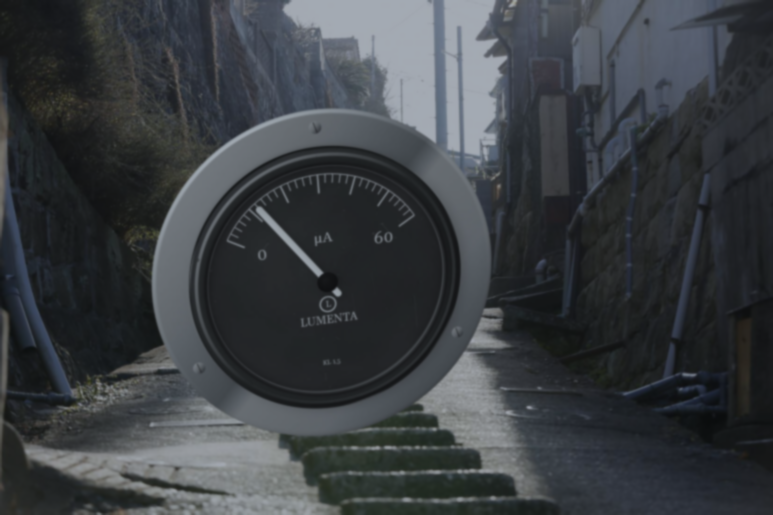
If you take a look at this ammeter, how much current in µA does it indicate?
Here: 12 µA
